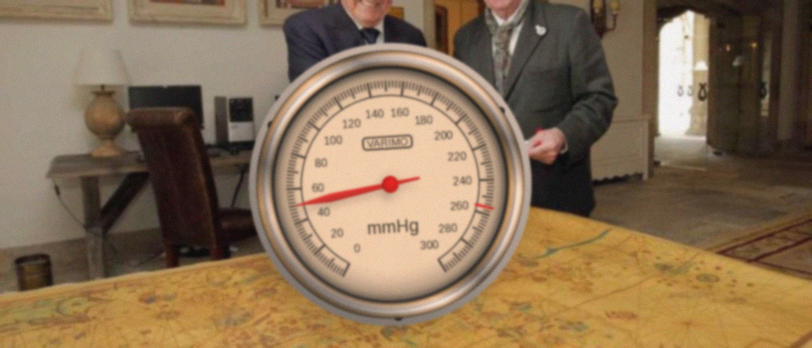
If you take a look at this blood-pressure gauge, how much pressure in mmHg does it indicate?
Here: 50 mmHg
